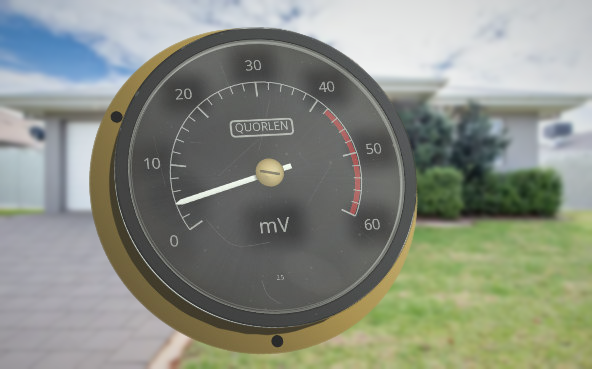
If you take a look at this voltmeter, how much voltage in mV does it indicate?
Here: 4 mV
